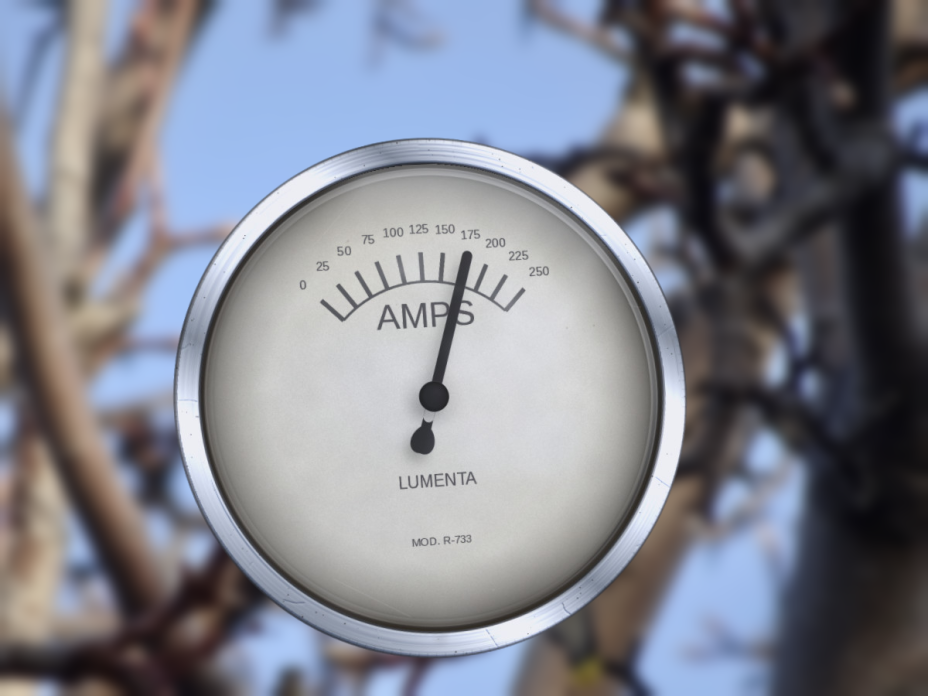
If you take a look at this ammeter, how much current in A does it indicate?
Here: 175 A
